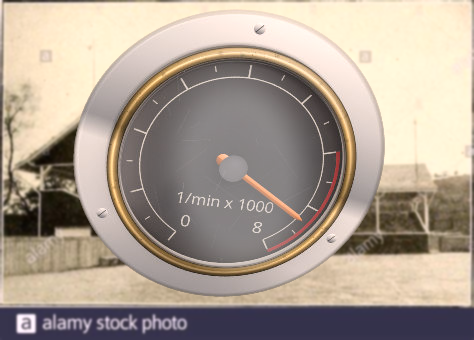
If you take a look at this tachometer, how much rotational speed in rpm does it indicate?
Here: 7250 rpm
